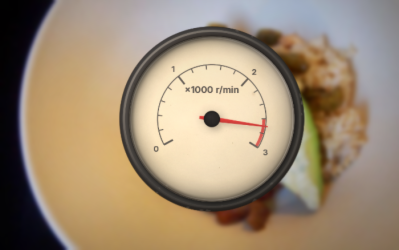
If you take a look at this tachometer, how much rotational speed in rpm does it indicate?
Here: 2700 rpm
